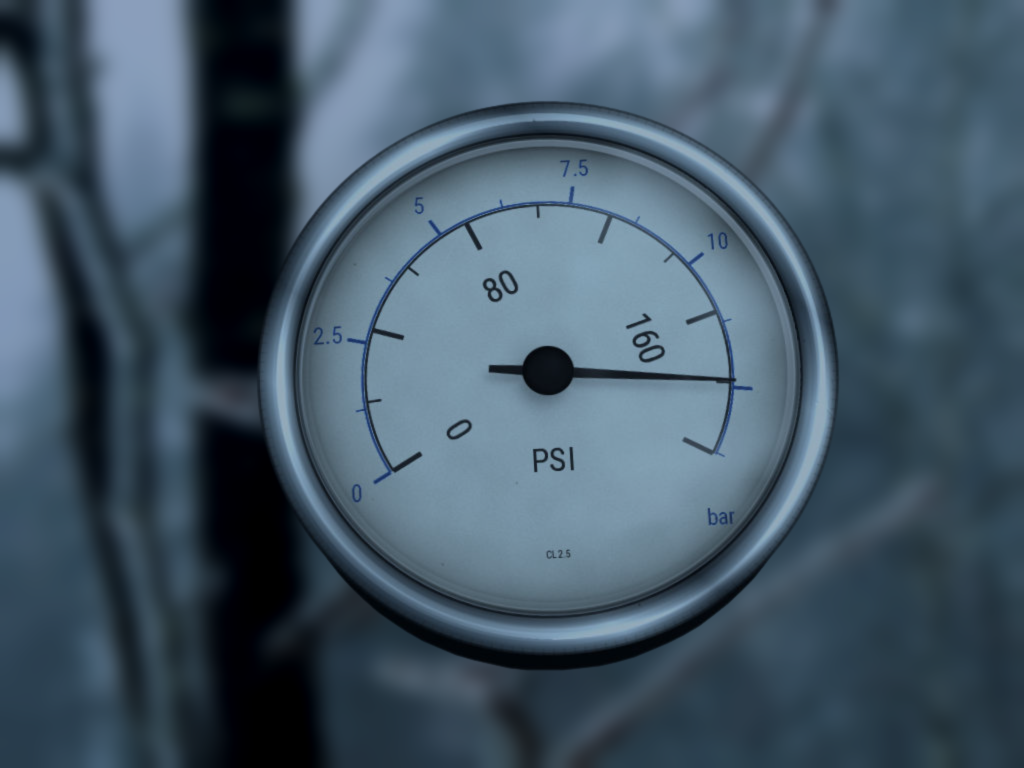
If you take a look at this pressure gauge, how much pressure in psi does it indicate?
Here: 180 psi
